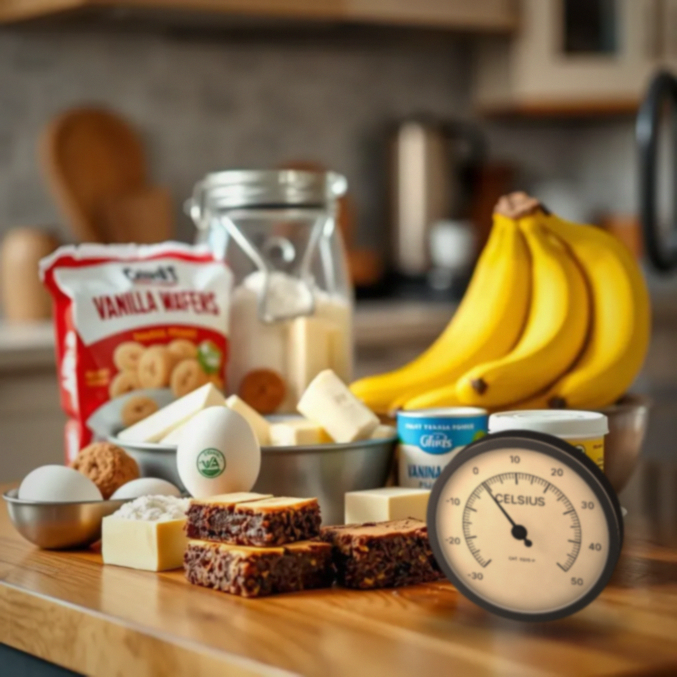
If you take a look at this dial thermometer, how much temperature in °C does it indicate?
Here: 0 °C
